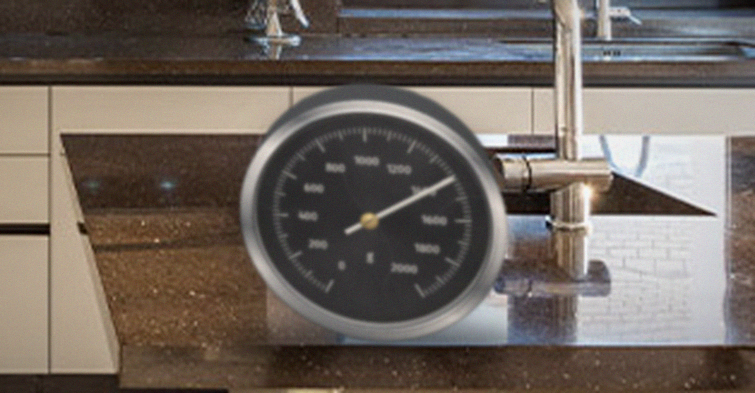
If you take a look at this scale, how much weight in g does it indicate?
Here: 1400 g
